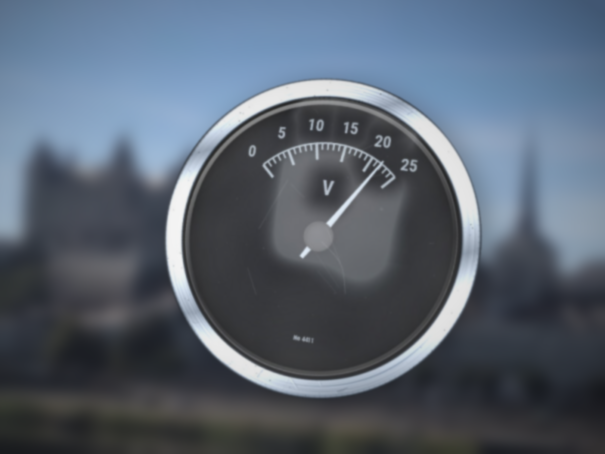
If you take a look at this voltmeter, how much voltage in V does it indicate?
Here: 22 V
